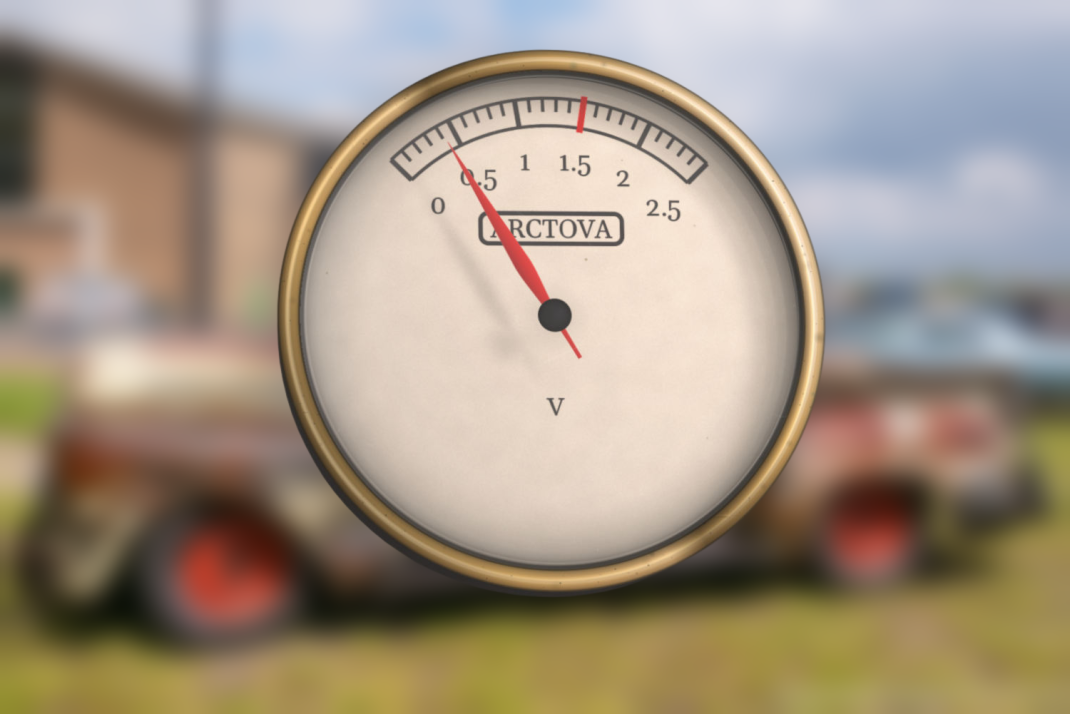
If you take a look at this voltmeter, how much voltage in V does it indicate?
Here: 0.4 V
